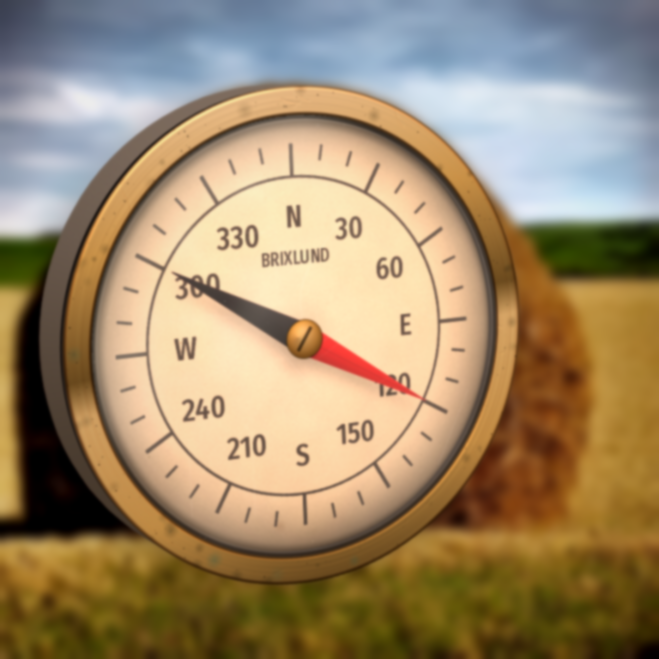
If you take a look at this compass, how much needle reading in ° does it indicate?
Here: 120 °
